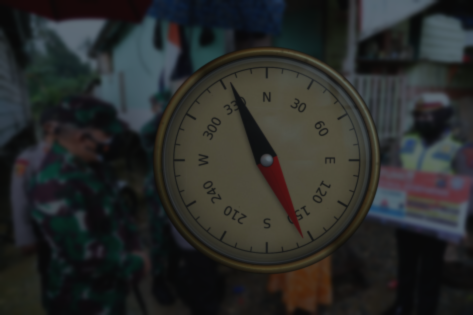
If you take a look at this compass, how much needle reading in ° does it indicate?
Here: 155 °
